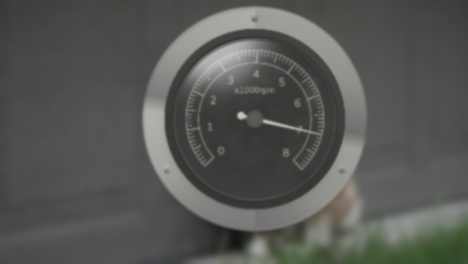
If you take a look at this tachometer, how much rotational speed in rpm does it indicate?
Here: 7000 rpm
